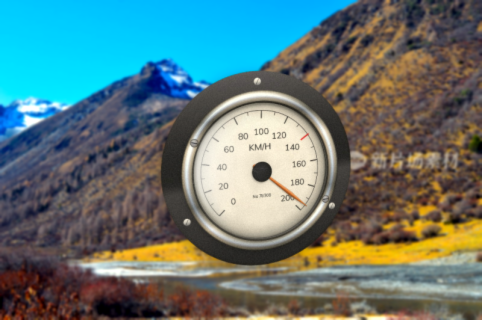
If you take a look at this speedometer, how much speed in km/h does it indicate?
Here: 195 km/h
